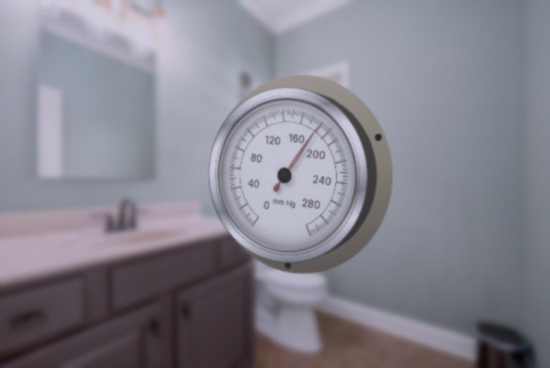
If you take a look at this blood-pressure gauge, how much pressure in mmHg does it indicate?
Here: 180 mmHg
